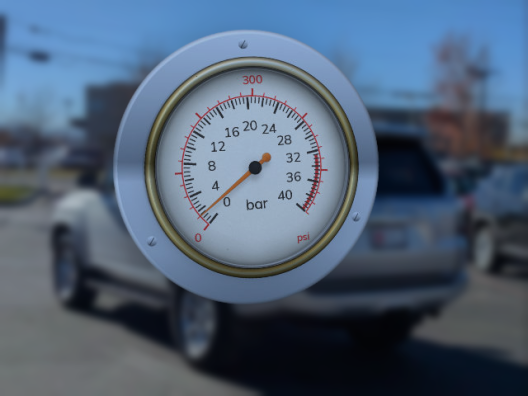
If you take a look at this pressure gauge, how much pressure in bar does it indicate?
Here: 1.5 bar
